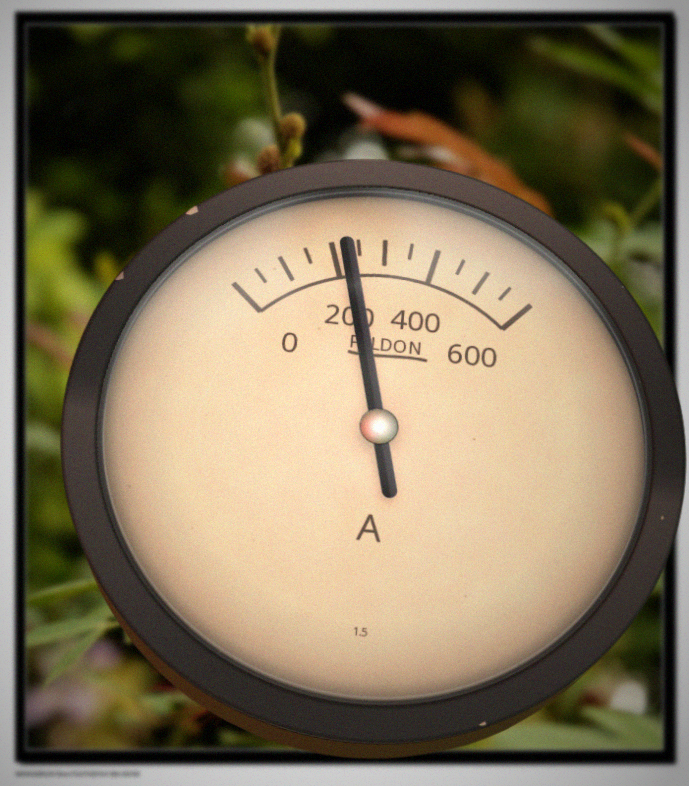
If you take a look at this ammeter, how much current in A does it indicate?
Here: 225 A
